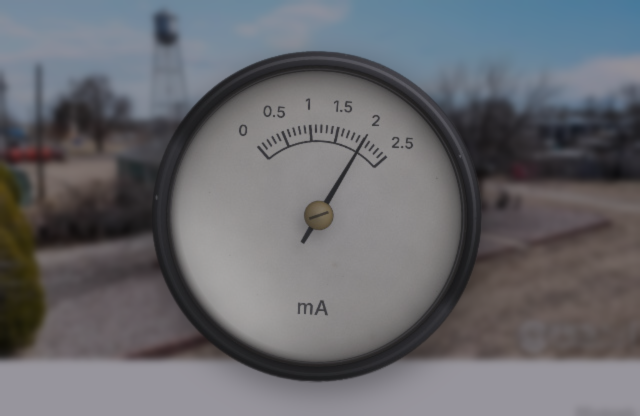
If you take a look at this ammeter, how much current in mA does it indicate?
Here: 2 mA
